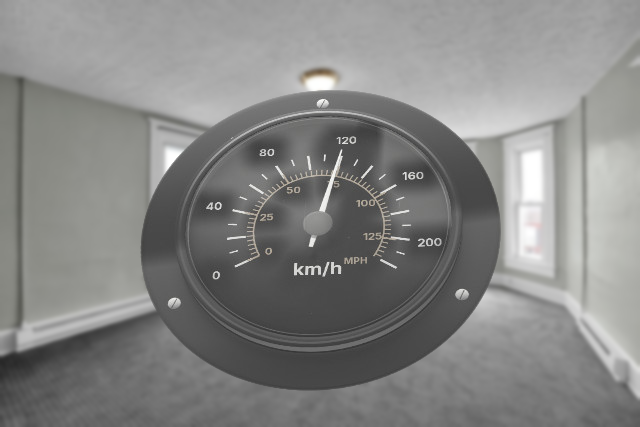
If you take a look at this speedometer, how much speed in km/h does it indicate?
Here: 120 km/h
